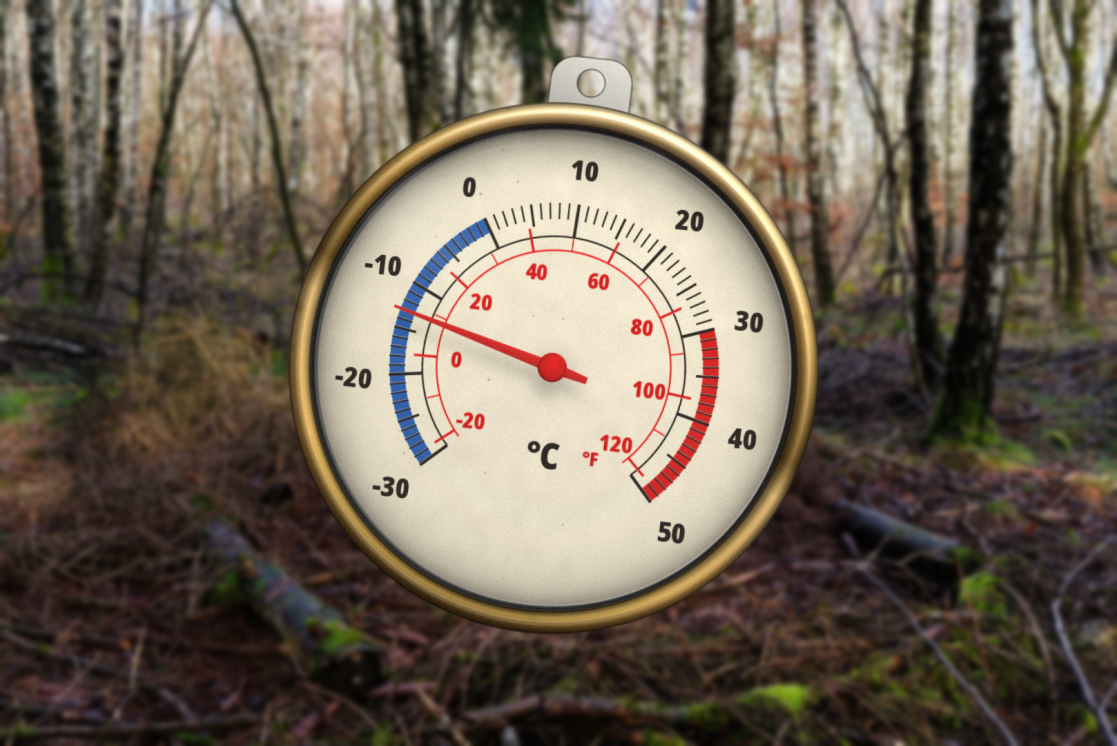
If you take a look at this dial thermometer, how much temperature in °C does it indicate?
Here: -13 °C
